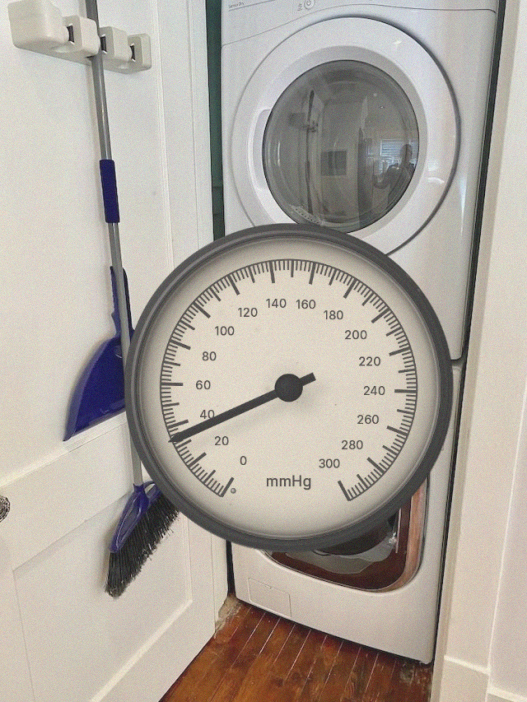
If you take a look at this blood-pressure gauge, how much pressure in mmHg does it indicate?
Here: 34 mmHg
